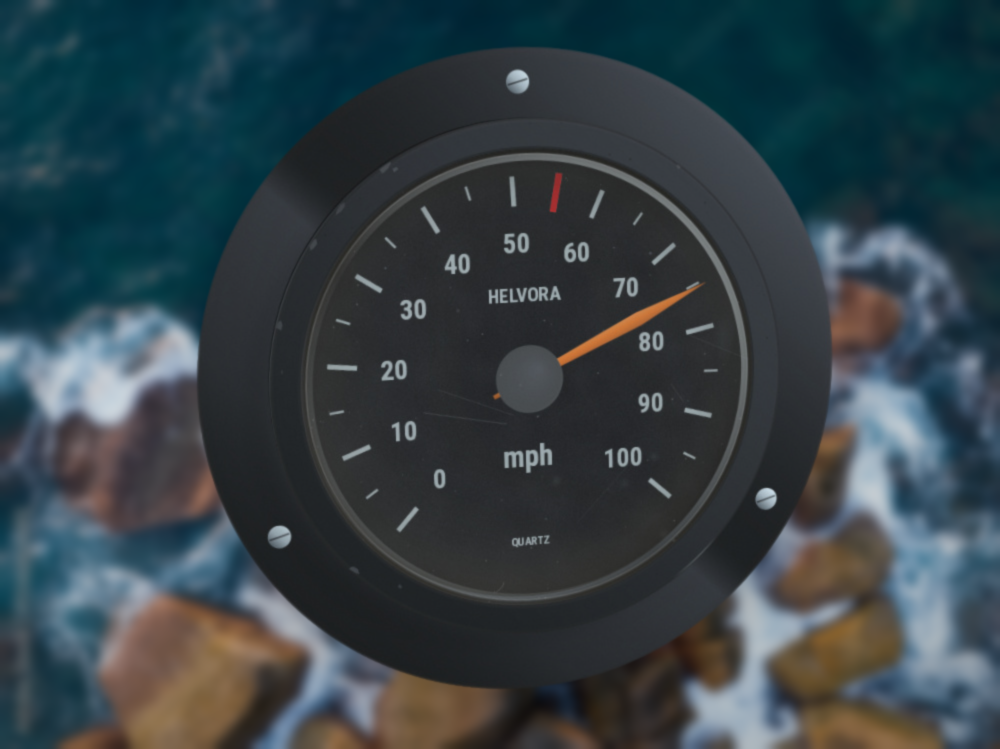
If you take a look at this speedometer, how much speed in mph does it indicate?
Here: 75 mph
